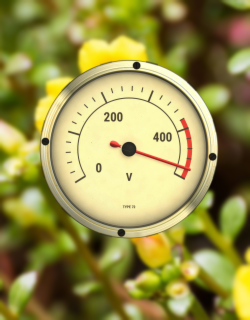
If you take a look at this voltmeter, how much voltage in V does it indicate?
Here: 480 V
